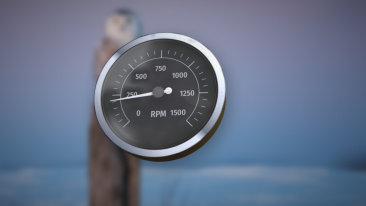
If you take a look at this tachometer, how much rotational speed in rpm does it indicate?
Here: 200 rpm
